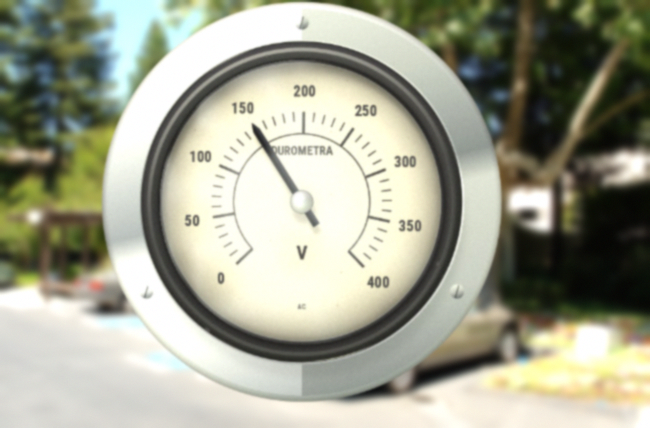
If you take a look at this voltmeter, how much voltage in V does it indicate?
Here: 150 V
